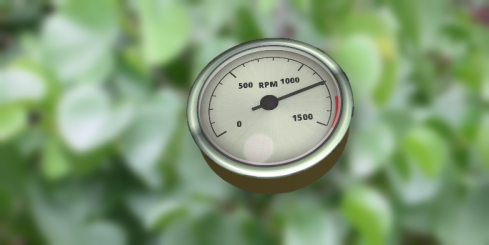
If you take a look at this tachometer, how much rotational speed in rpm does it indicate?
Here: 1200 rpm
